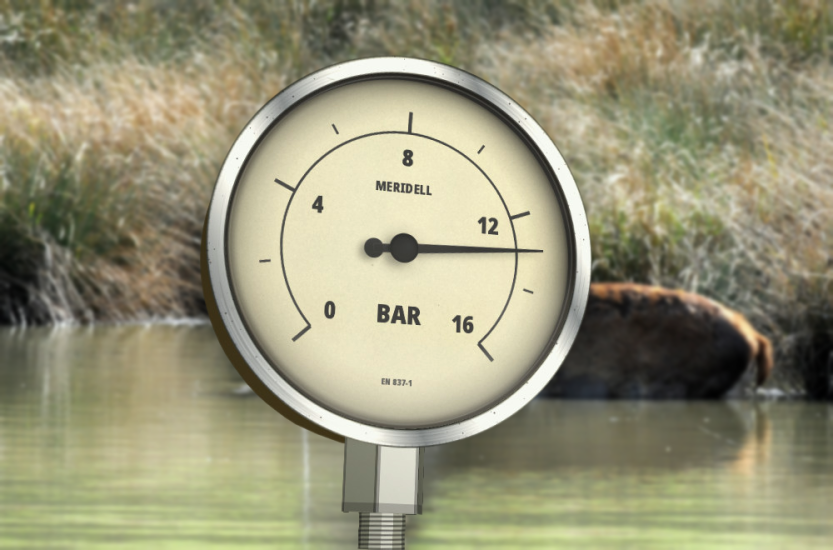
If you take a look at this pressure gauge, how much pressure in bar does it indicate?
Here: 13 bar
